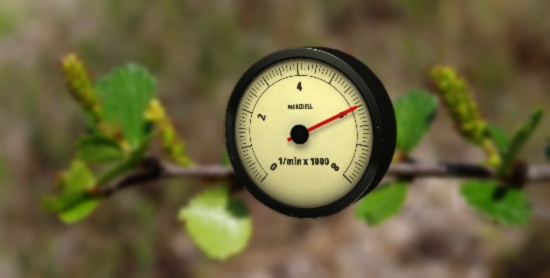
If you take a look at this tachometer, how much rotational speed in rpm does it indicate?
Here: 6000 rpm
